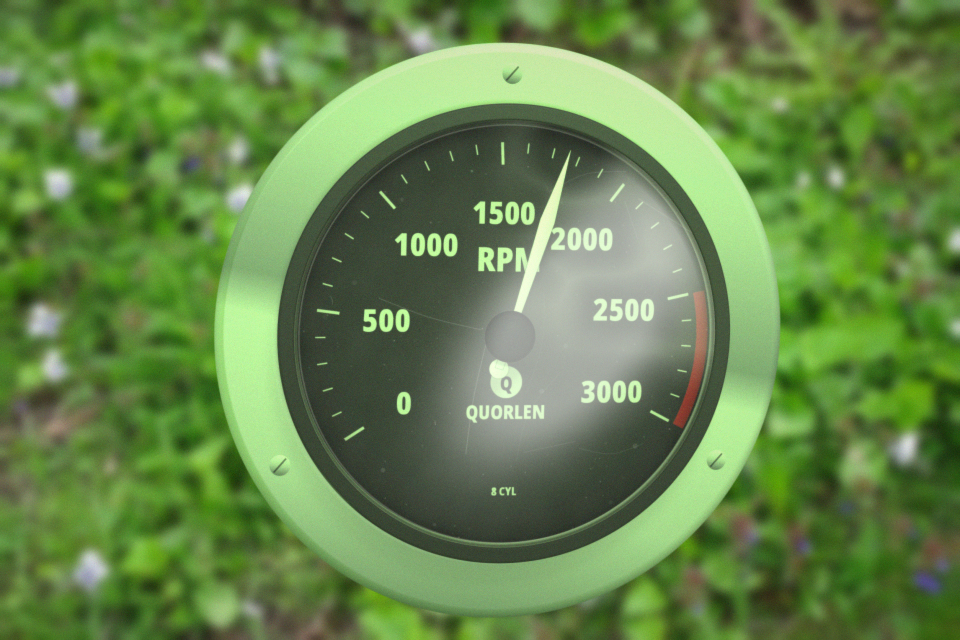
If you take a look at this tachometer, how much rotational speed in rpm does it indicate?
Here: 1750 rpm
